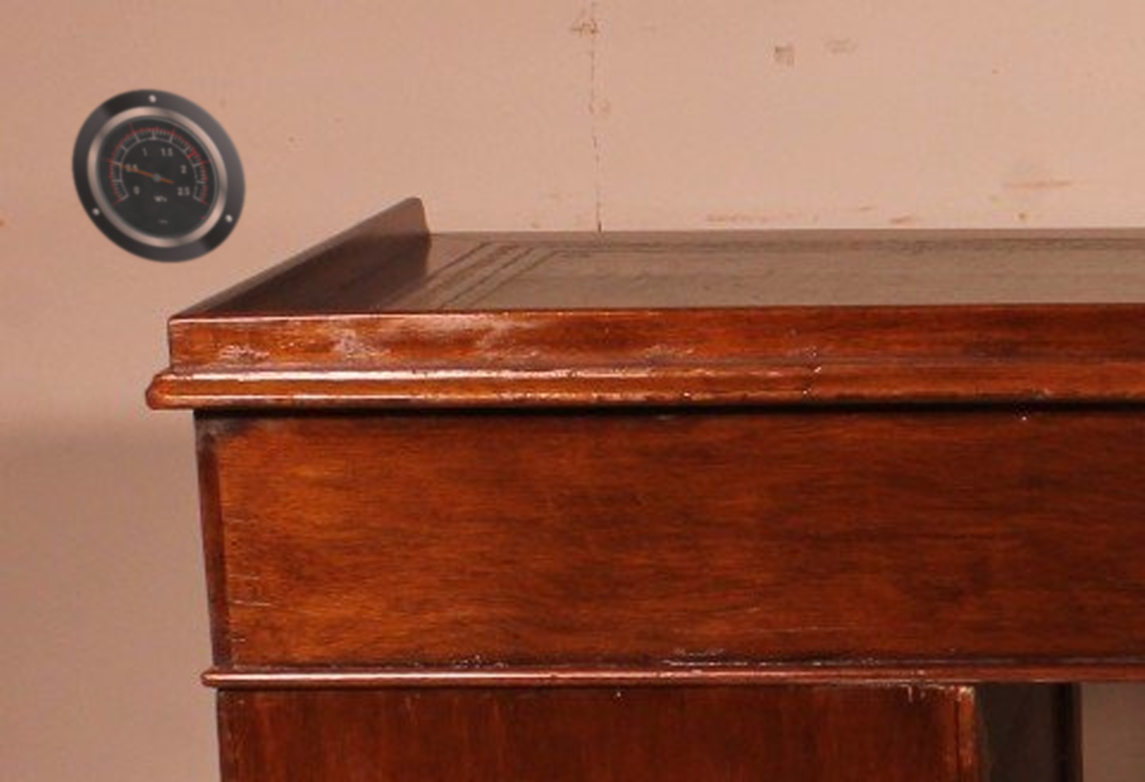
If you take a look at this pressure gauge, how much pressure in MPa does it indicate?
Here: 0.5 MPa
